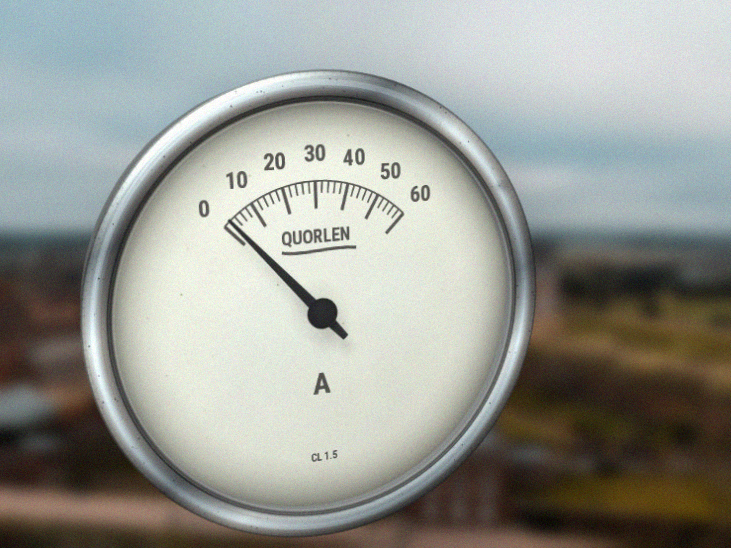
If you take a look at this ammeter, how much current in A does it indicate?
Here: 2 A
